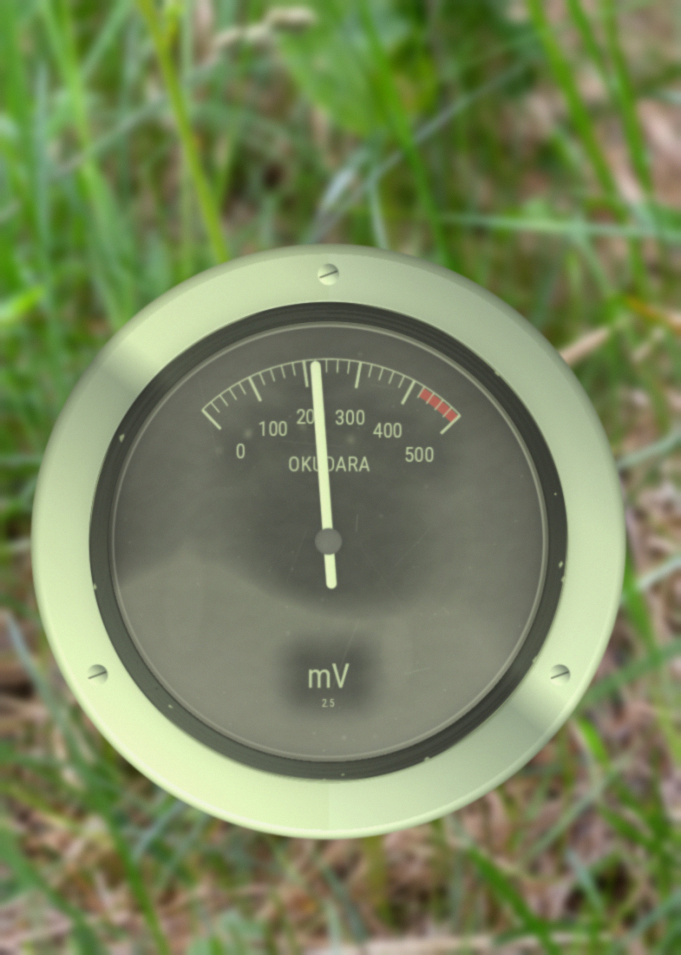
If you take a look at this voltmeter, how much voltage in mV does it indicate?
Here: 220 mV
